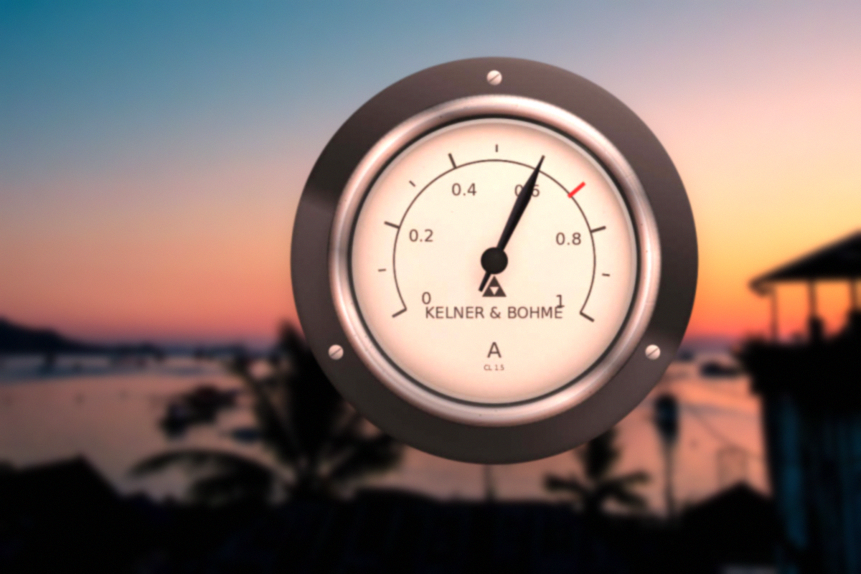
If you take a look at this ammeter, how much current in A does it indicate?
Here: 0.6 A
